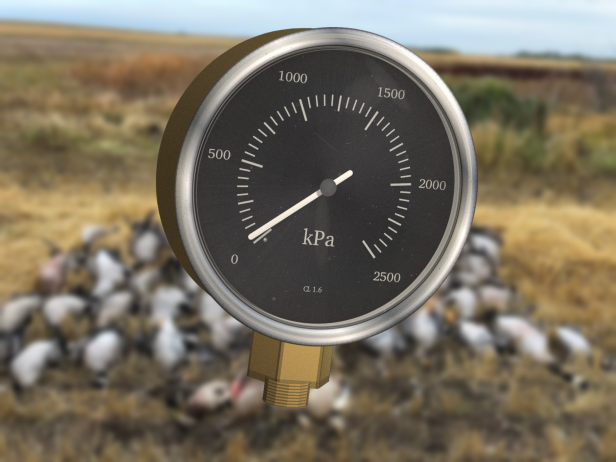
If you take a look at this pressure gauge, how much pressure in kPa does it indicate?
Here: 50 kPa
